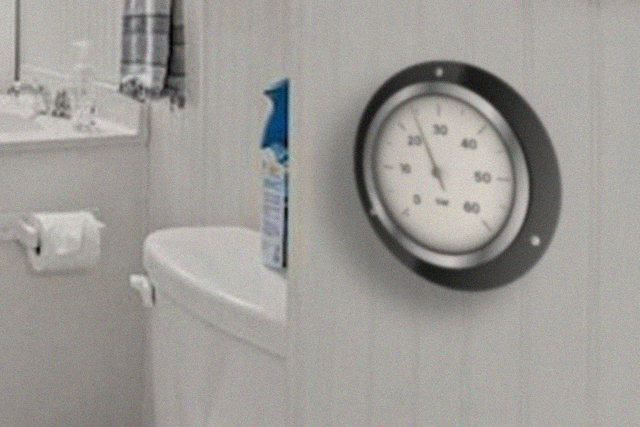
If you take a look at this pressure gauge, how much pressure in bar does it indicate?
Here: 25 bar
